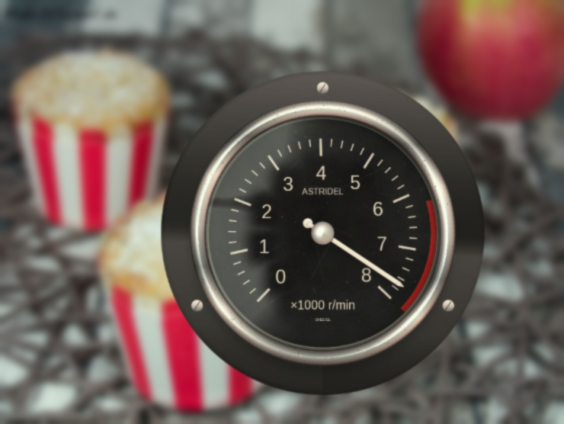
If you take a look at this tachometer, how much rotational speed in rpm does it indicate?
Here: 7700 rpm
